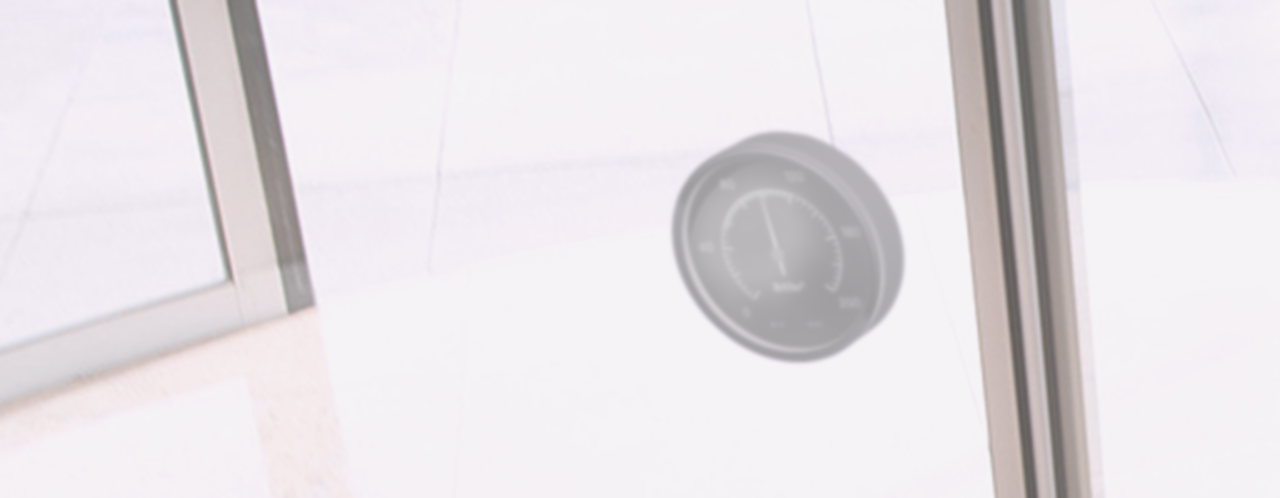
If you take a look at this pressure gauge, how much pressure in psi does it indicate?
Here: 100 psi
